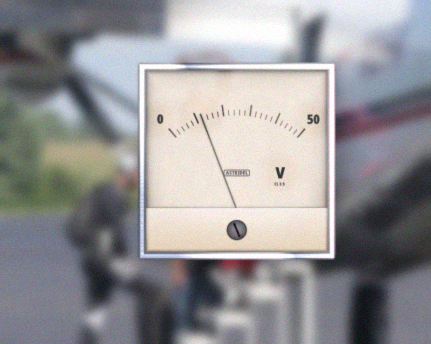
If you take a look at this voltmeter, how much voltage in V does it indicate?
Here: 12 V
